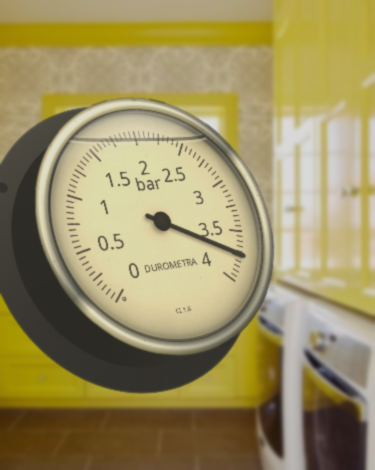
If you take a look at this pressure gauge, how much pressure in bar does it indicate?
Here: 3.75 bar
